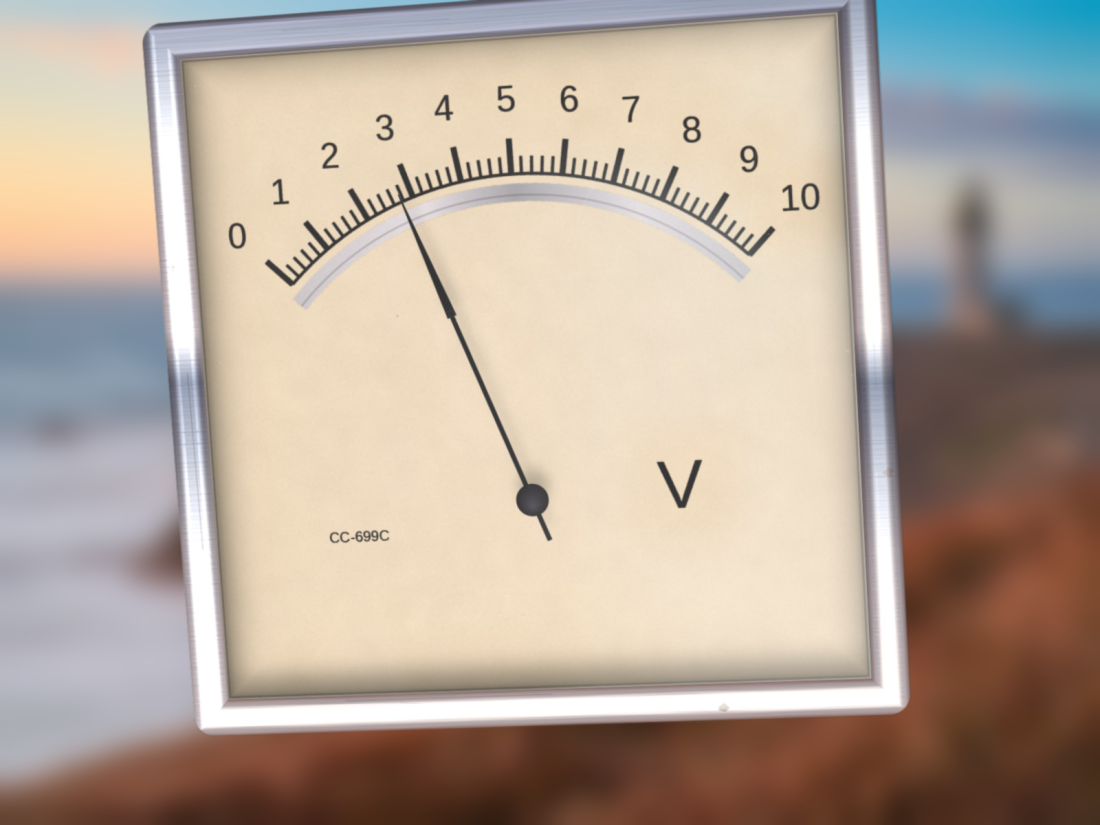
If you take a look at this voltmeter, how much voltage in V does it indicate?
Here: 2.8 V
